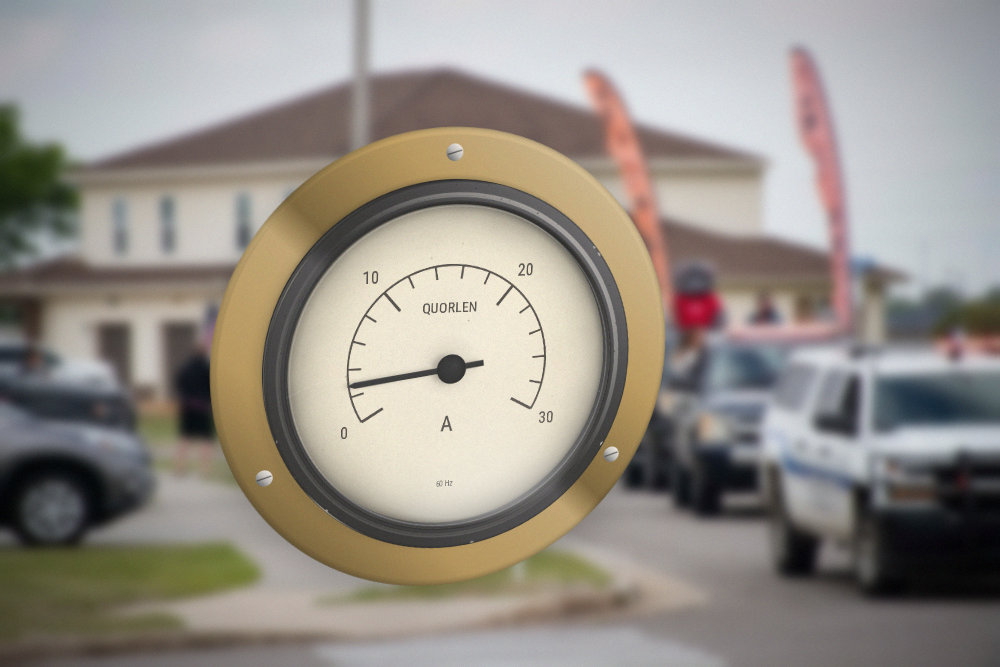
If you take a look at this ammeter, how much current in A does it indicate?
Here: 3 A
